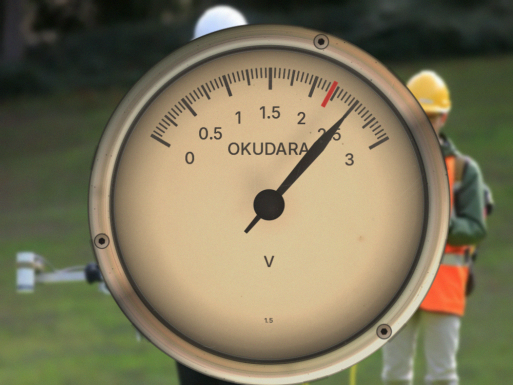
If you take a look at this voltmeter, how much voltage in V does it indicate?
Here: 2.5 V
